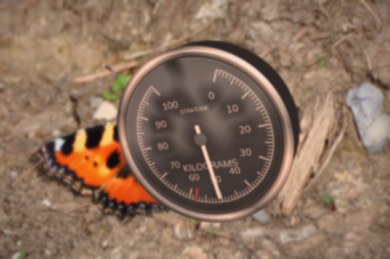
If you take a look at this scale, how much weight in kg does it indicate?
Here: 50 kg
